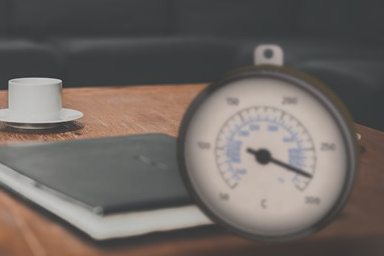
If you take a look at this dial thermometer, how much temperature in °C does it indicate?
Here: 280 °C
